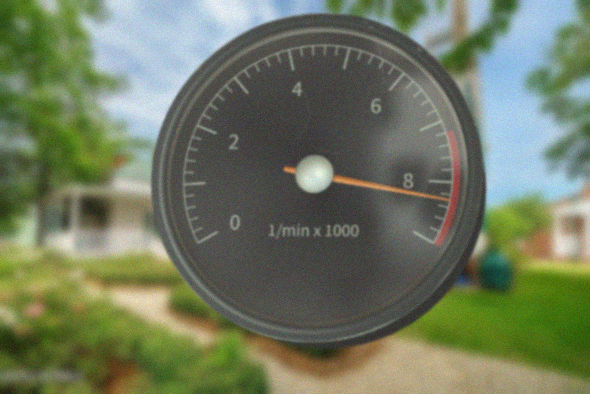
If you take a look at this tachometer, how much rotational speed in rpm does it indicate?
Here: 8300 rpm
